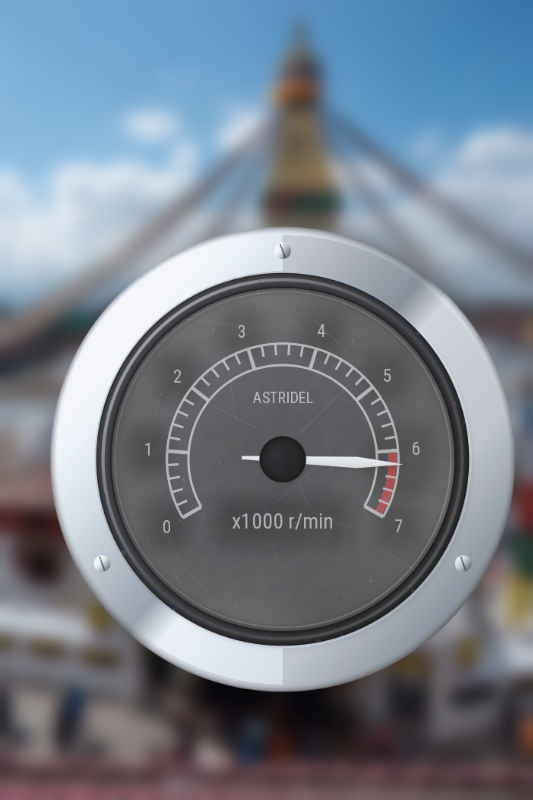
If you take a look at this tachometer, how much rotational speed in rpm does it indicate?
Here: 6200 rpm
